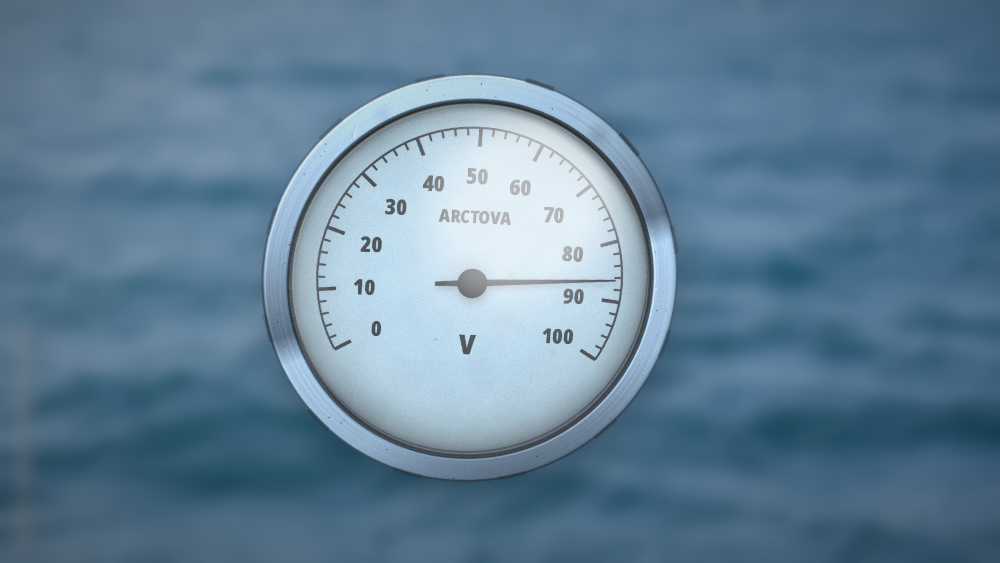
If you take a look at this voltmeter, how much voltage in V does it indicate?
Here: 86 V
